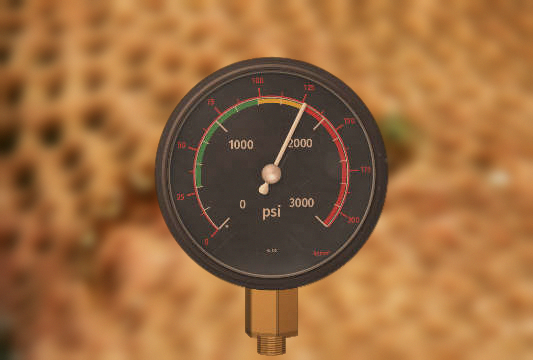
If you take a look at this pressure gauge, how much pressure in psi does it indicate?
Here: 1800 psi
